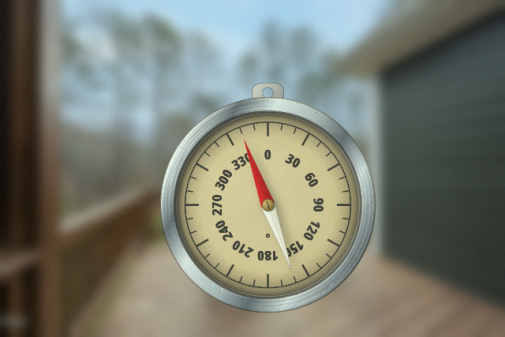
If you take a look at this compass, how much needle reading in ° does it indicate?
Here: 340 °
